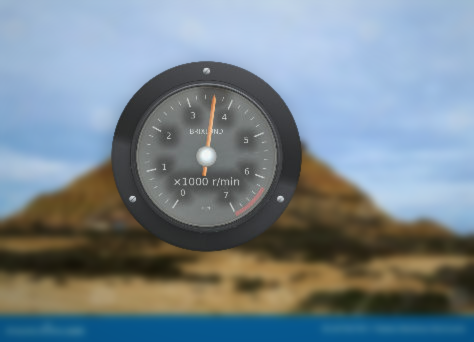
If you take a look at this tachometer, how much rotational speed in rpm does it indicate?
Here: 3600 rpm
